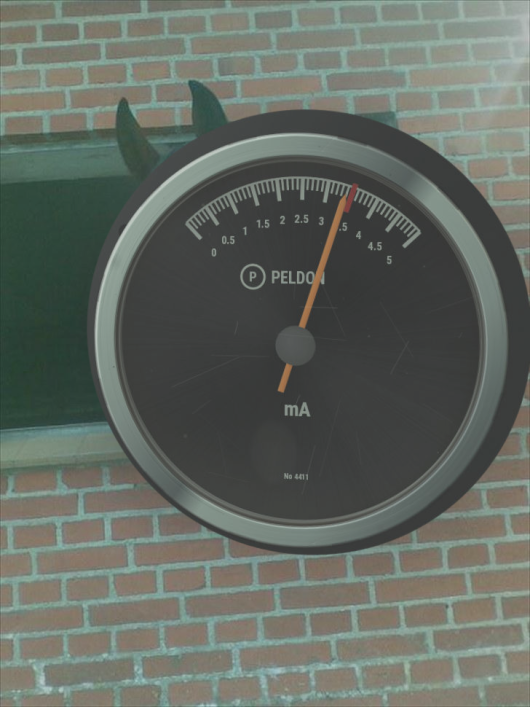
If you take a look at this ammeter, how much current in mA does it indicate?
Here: 3.4 mA
